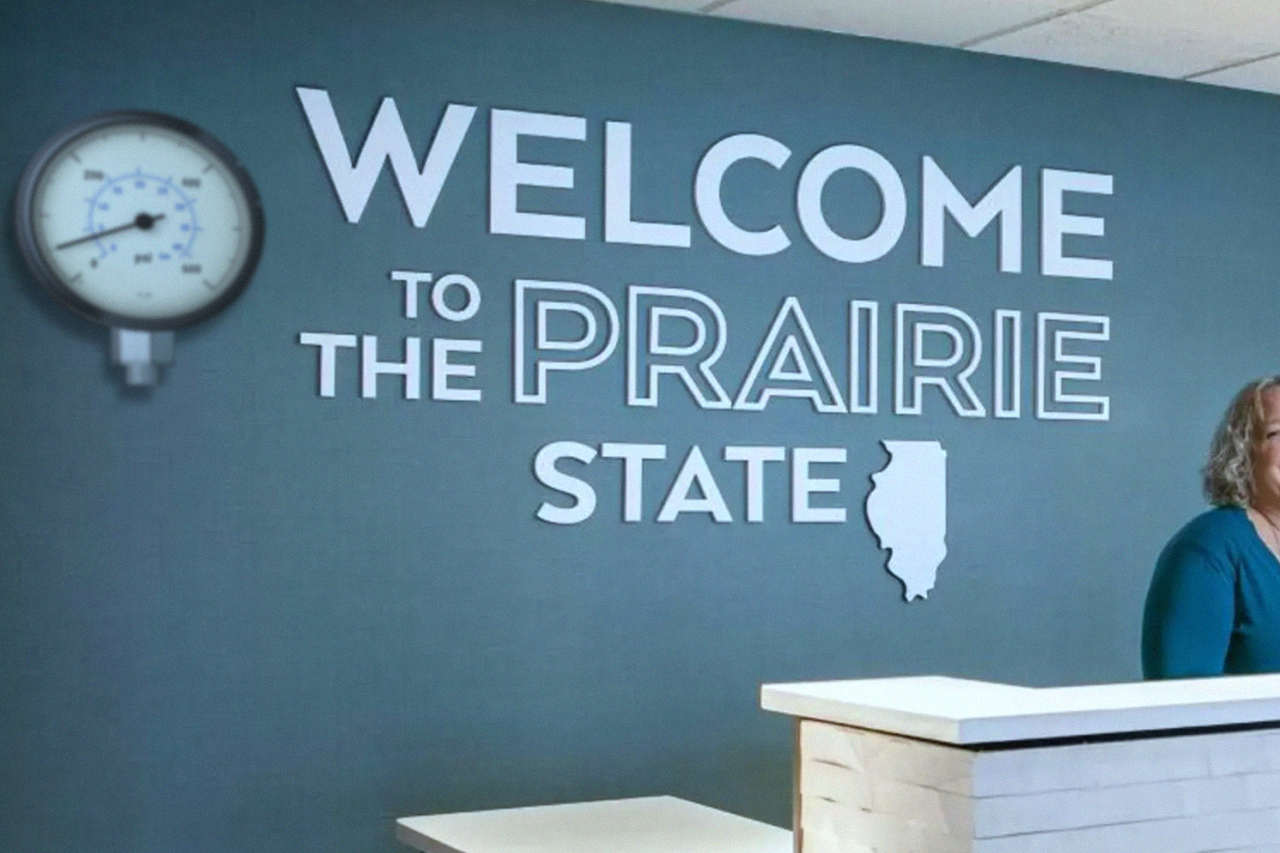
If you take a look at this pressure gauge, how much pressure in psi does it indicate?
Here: 50 psi
